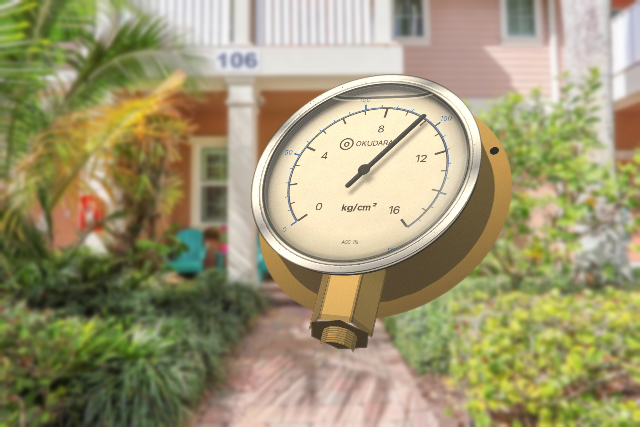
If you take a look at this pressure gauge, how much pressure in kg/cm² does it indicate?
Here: 10 kg/cm²
